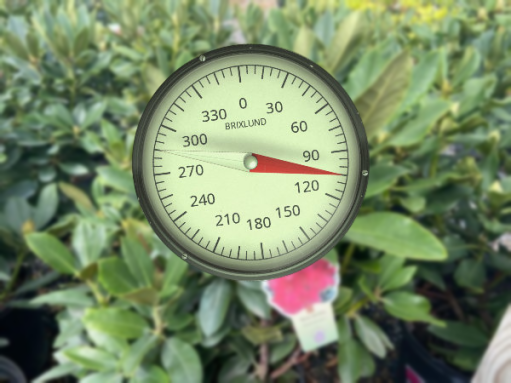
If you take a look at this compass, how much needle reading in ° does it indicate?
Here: 105 °
